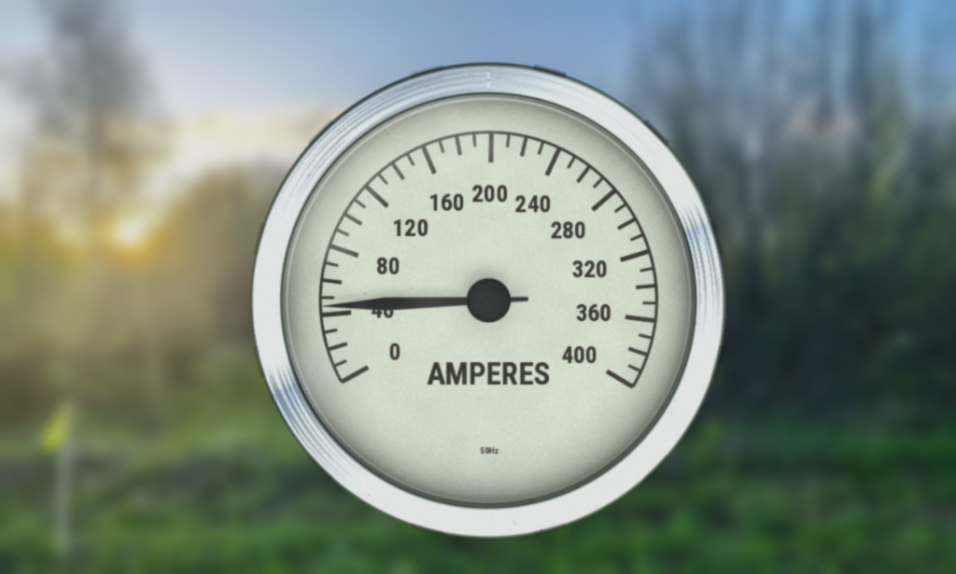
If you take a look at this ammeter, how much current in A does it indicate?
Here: 45 A
